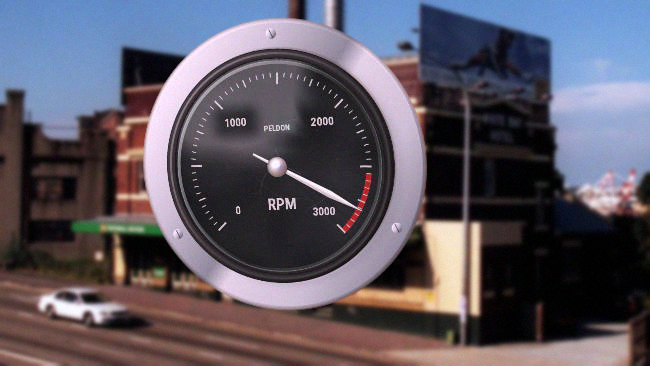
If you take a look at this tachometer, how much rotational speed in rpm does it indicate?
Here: 2800 rpm
